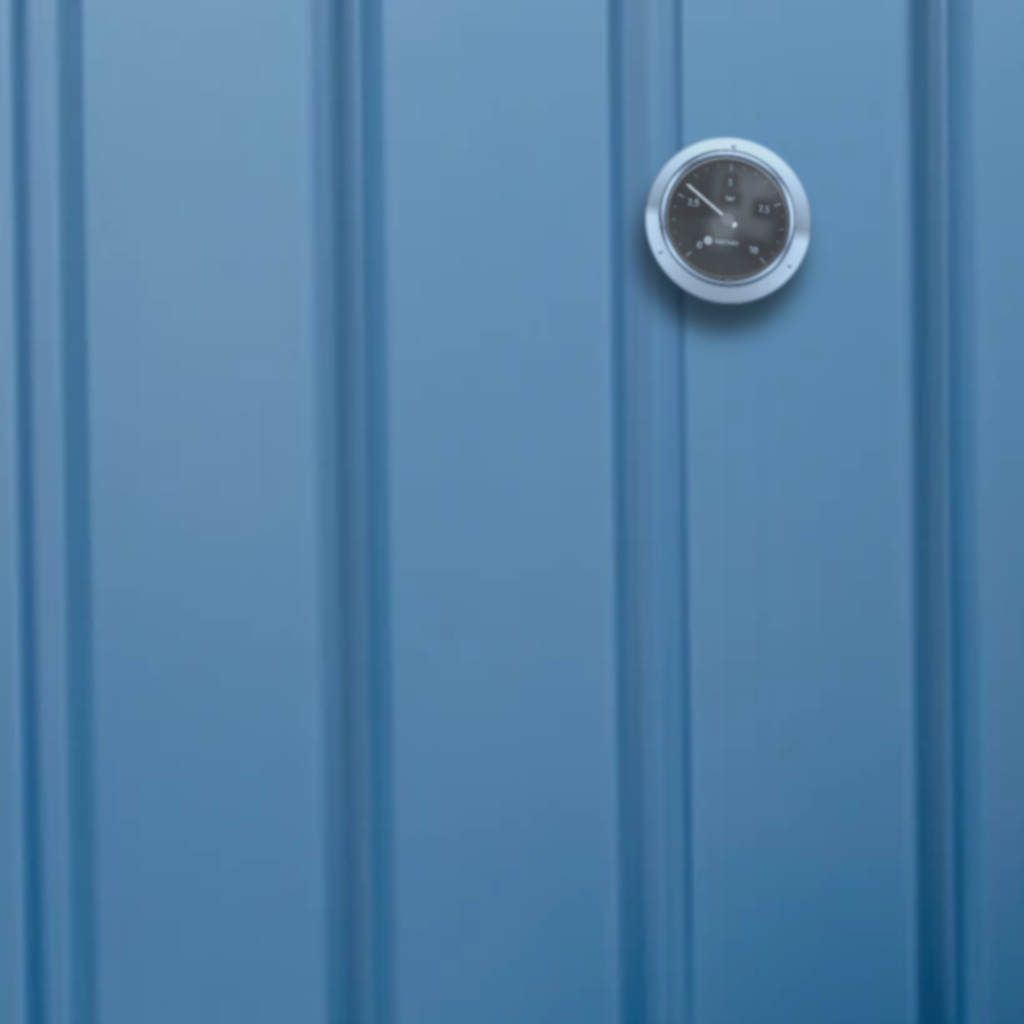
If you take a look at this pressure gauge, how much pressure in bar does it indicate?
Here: 3 bar
